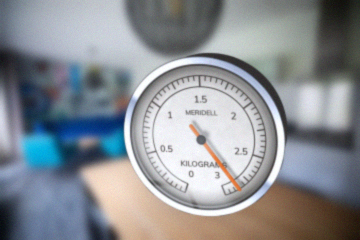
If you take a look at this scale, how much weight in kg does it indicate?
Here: 2.85 kg
